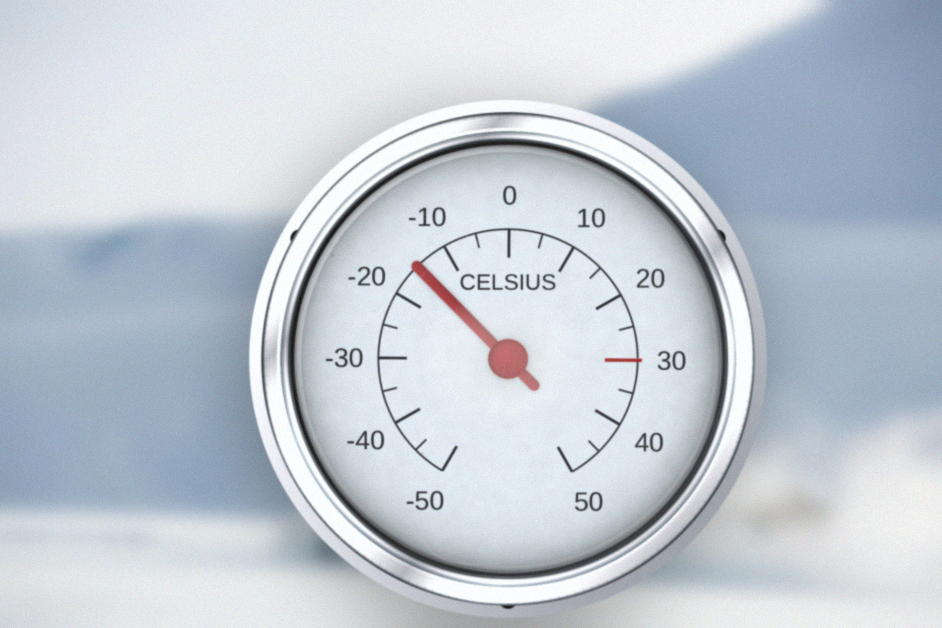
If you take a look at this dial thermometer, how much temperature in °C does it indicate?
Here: -15 °C
